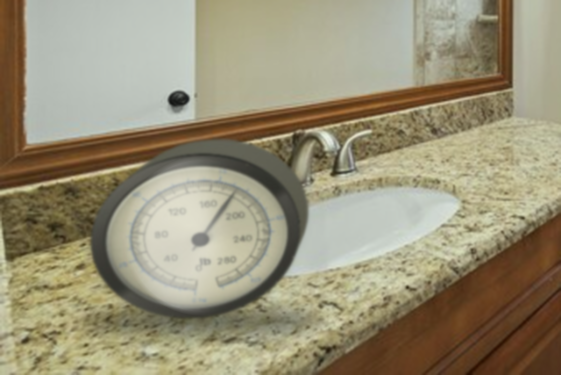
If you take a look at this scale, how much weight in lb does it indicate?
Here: 180 lb
